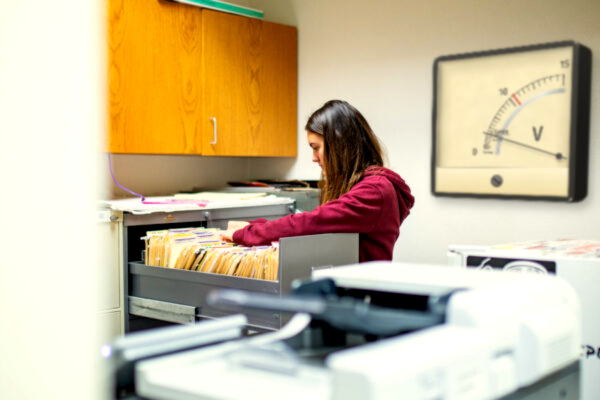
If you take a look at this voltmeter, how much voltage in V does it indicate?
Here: 5 V
